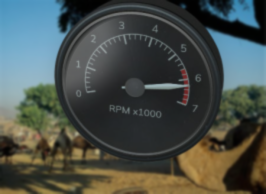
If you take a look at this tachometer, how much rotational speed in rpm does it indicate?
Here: 6200 rpm
